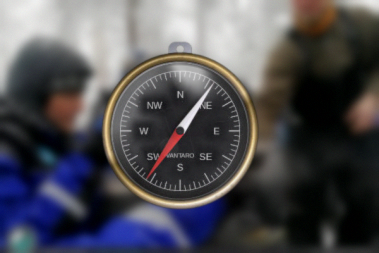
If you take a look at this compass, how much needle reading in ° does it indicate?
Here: 215 °
